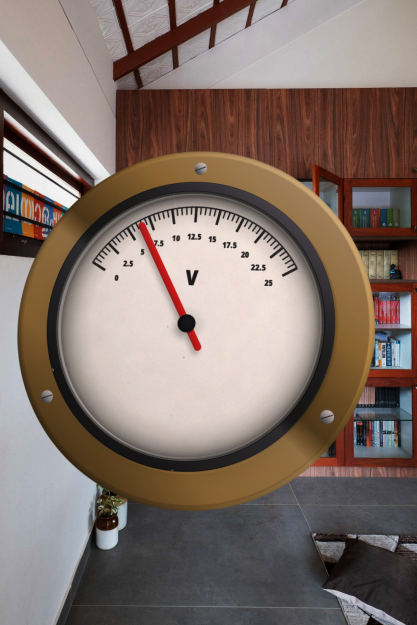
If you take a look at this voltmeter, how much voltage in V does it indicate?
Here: 6.5 V
